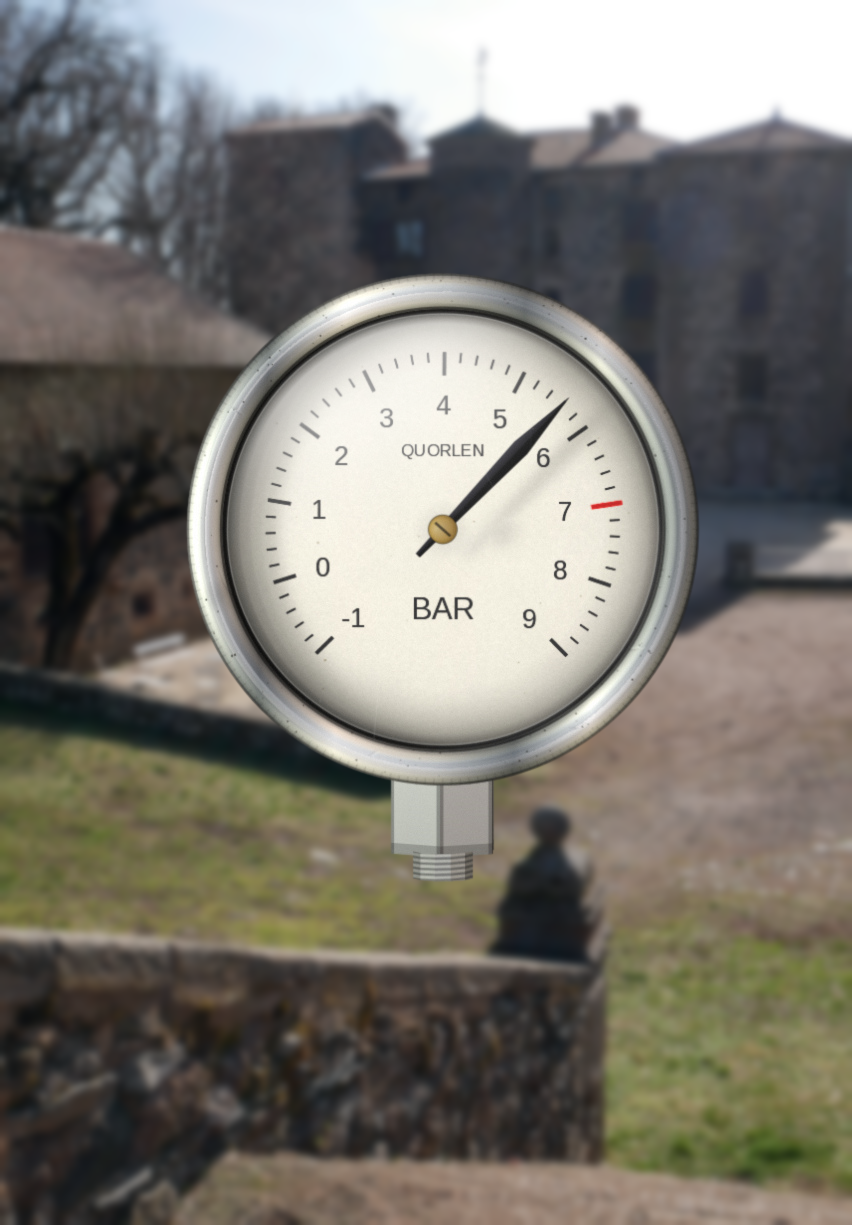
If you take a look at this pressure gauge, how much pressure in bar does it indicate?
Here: 5.6 bar
